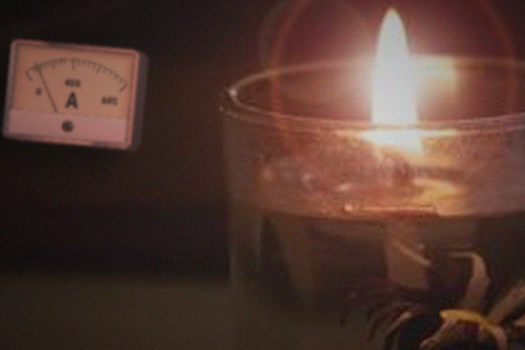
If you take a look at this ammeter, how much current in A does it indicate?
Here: 200 A
